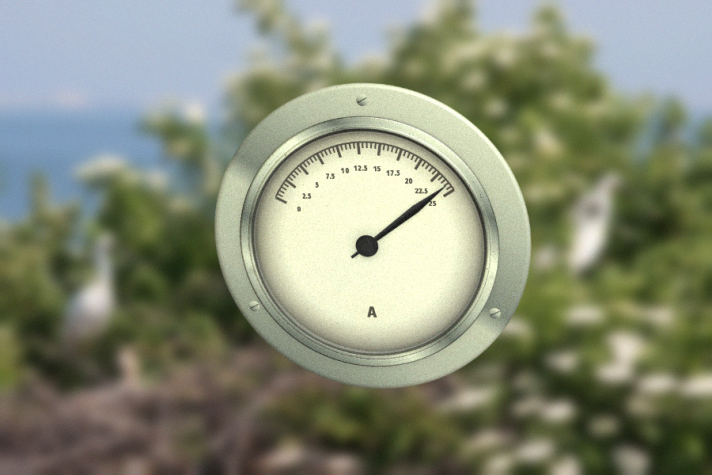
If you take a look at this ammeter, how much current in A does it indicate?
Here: 24 A
